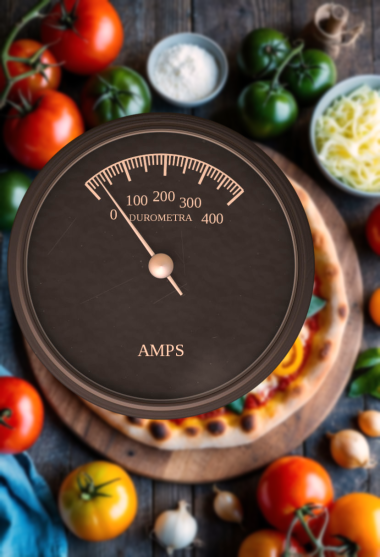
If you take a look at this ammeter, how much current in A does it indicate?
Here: 30 A
